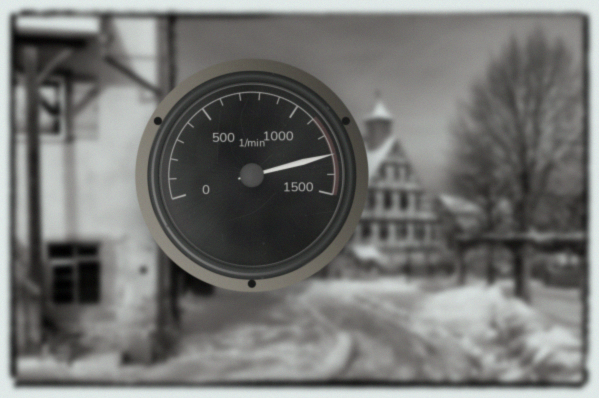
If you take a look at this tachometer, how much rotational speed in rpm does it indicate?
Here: 1300 rpm
